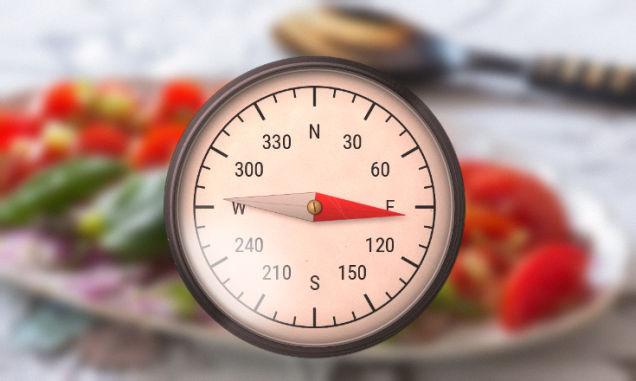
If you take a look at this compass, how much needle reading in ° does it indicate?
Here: 95 °
